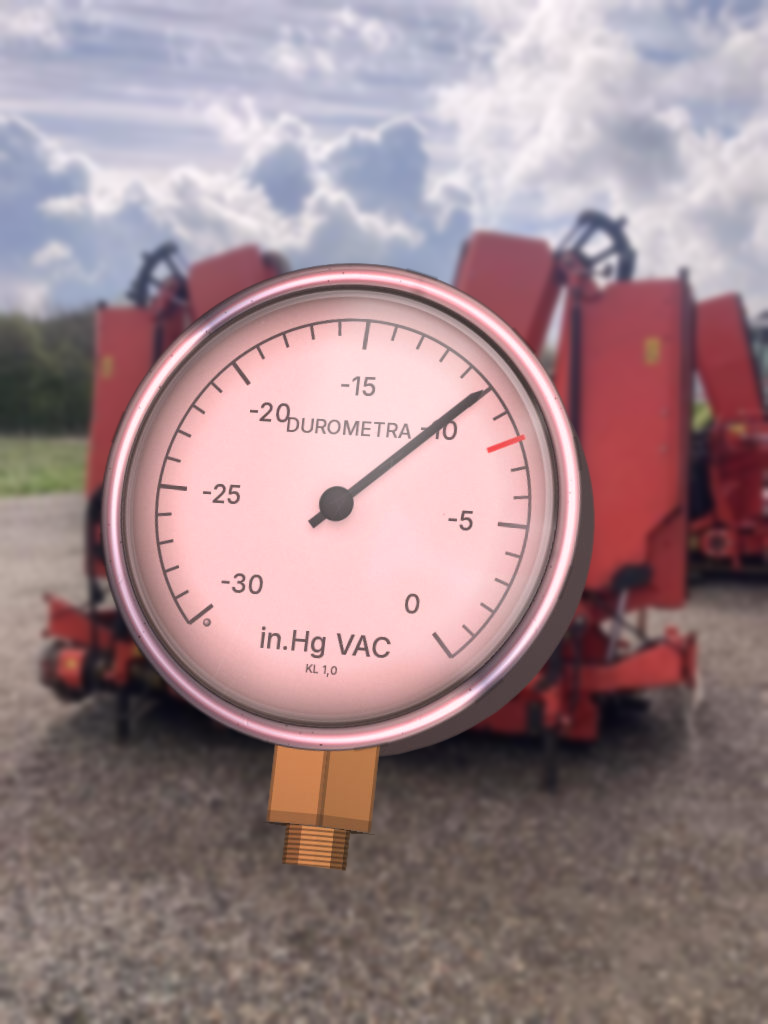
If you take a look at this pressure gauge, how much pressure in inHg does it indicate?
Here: -10 inHg
